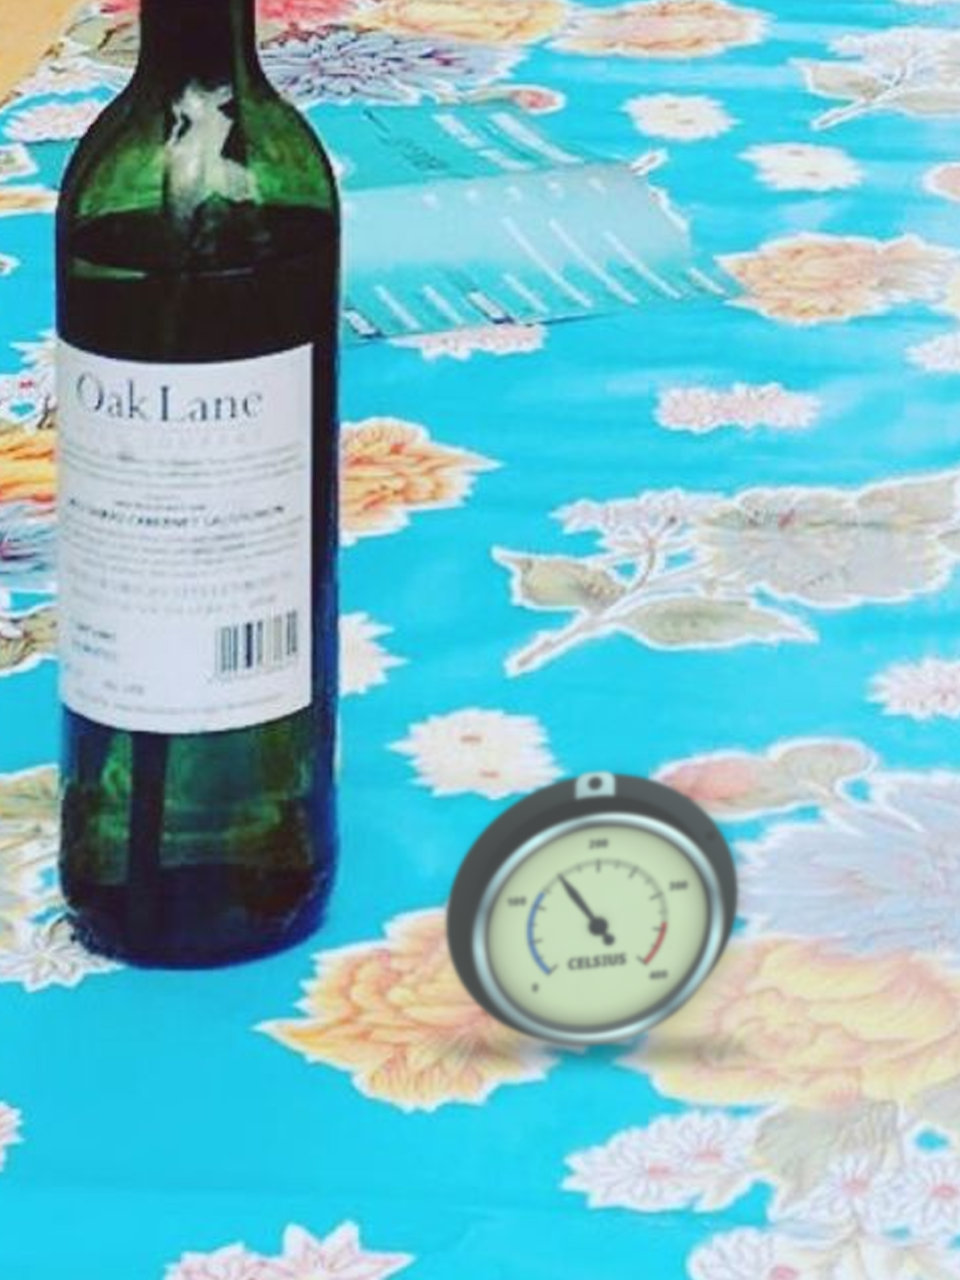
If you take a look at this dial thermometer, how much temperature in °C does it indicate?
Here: 150 °C
